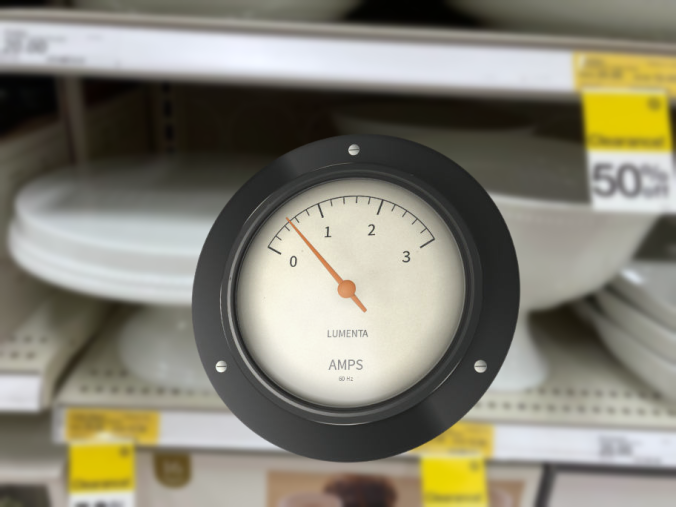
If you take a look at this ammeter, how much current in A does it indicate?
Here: 0.5 A
